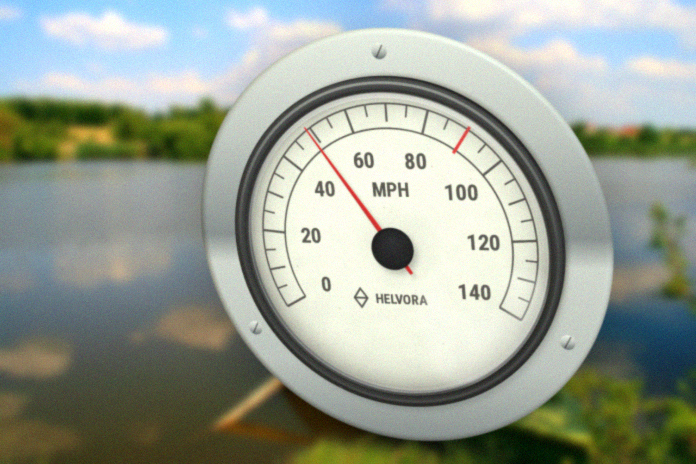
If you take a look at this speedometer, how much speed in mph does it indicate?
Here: 50 mph
